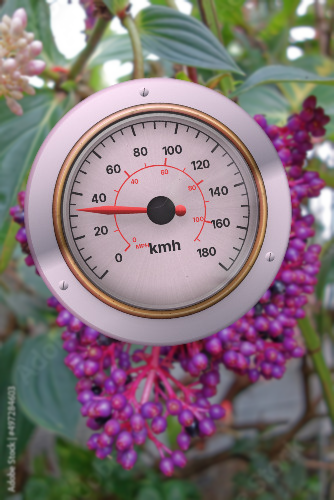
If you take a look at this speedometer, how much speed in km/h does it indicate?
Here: 32.5 km/h
